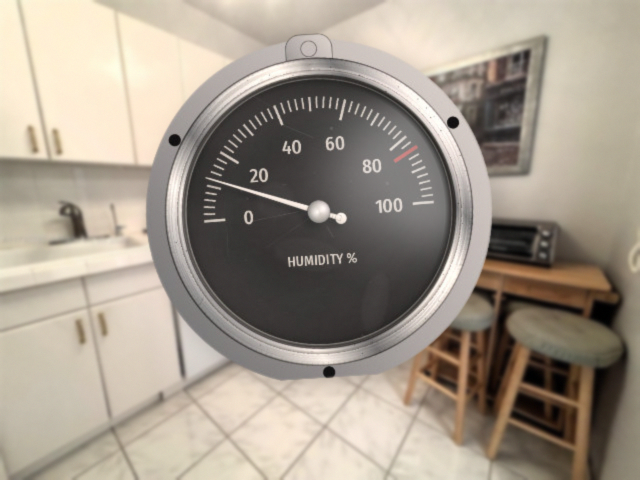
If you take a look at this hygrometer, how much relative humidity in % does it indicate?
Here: 12 %
